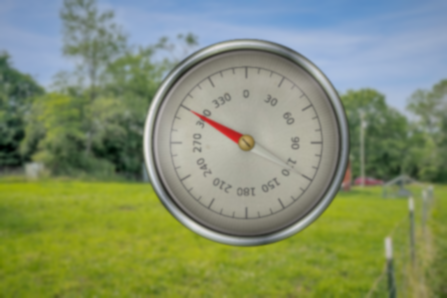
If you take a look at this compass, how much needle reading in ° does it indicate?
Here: 300 °
